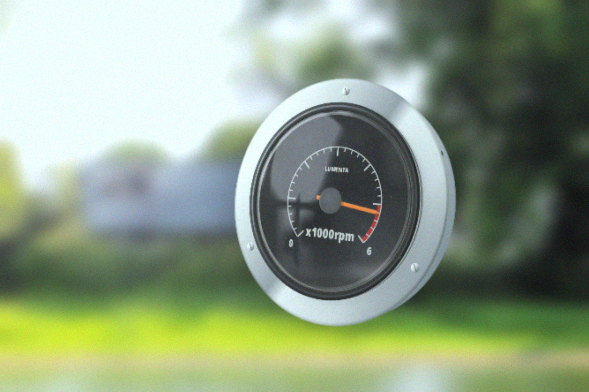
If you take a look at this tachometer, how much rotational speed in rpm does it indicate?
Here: 5200 rpm
